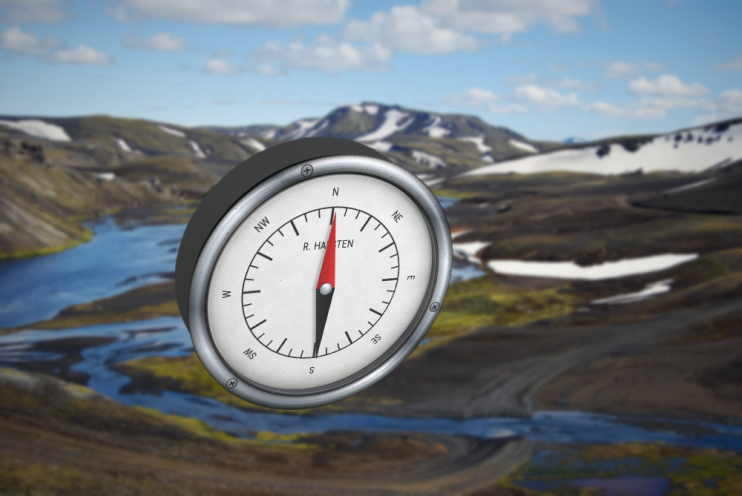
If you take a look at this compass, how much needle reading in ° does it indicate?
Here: 0 °
